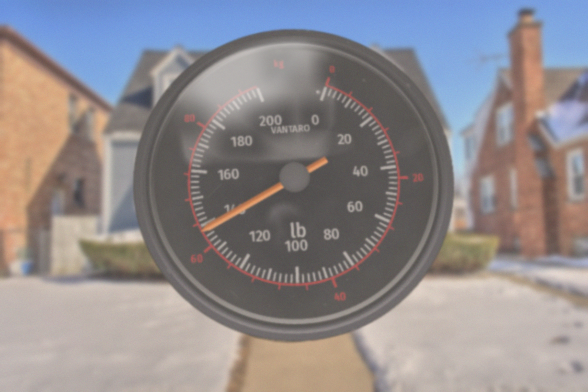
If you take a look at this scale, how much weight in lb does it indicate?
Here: 138 lb
